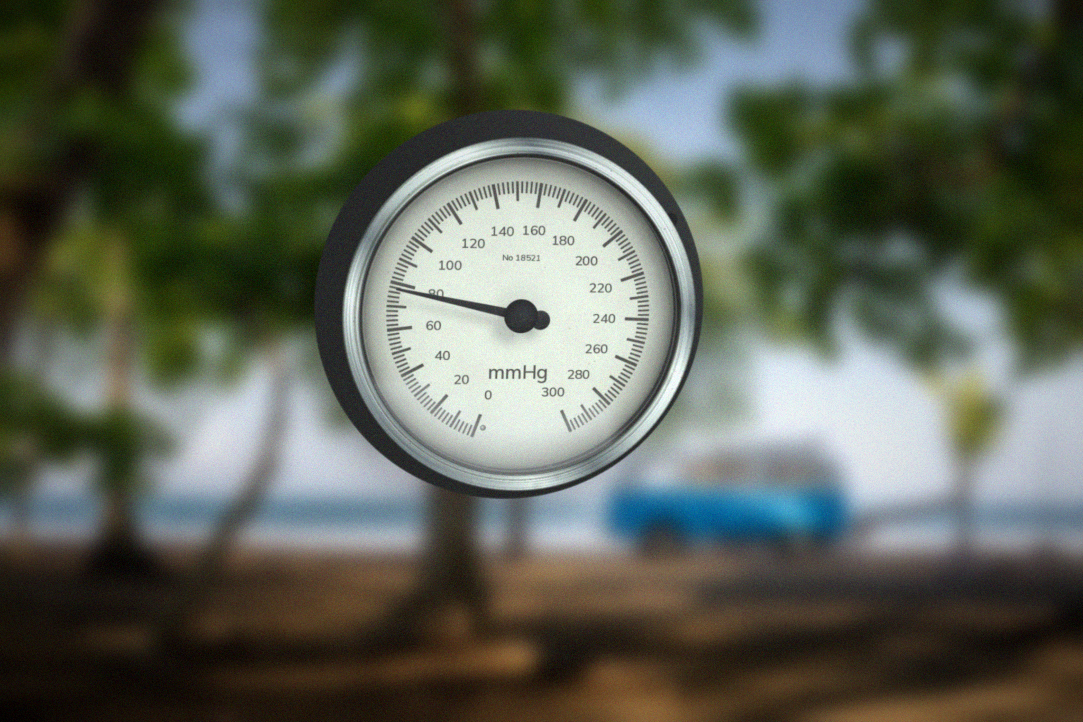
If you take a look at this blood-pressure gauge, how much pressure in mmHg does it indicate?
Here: 78 mmHg
